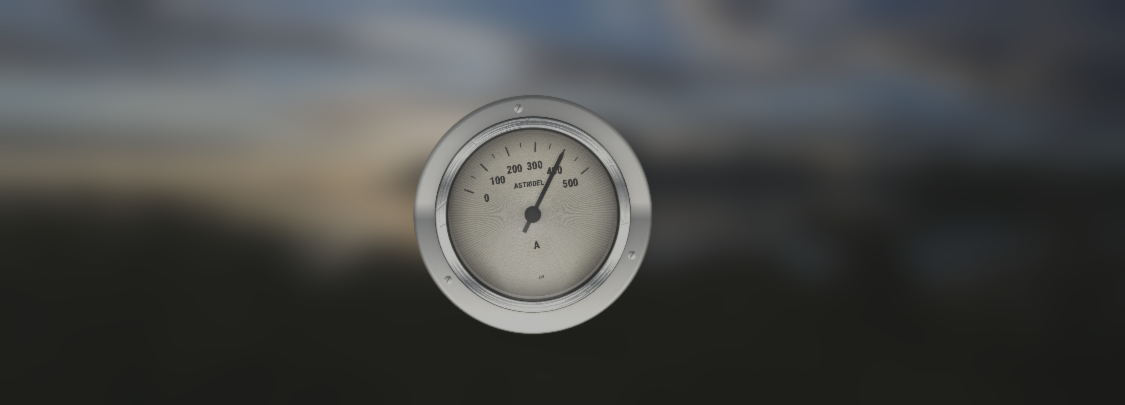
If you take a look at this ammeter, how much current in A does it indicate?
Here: 400 A
